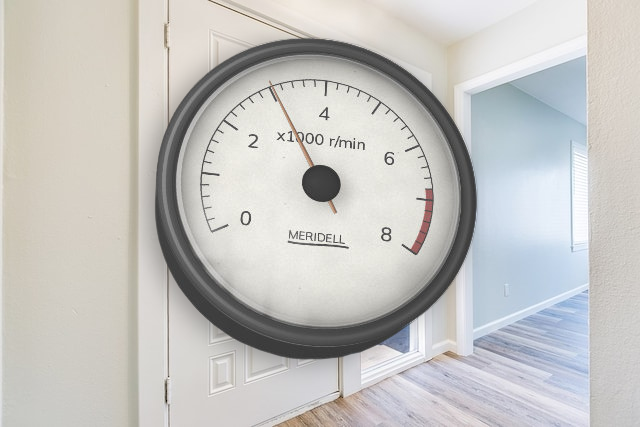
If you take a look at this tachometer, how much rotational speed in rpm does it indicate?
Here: 3000 rpm
